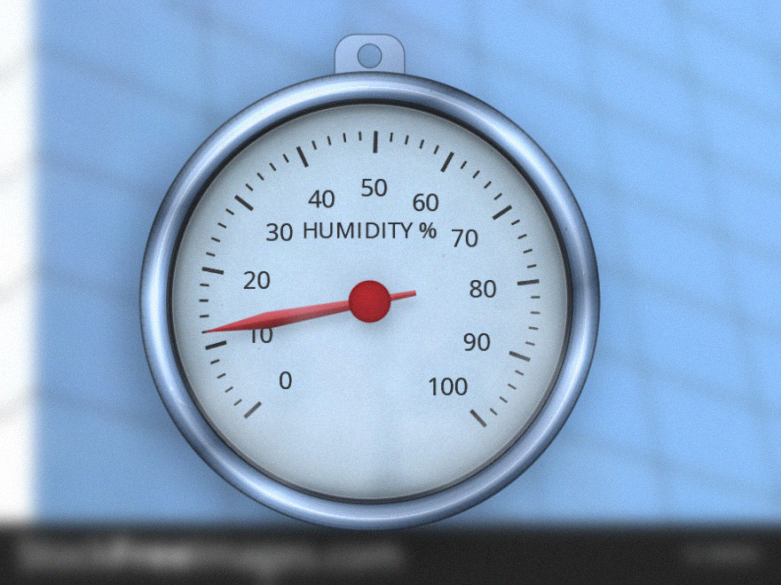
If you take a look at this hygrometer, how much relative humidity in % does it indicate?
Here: 12 %
